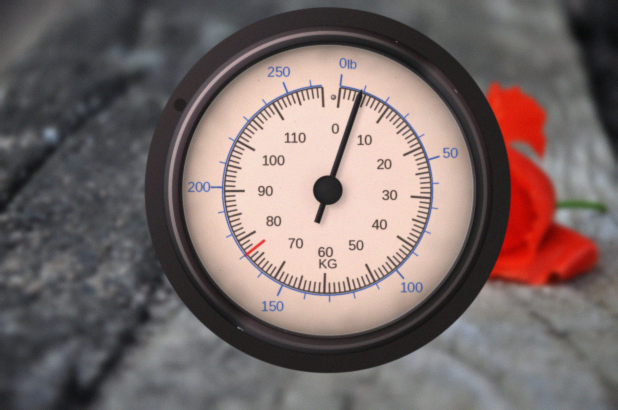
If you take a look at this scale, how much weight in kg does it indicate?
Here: 4 kg
